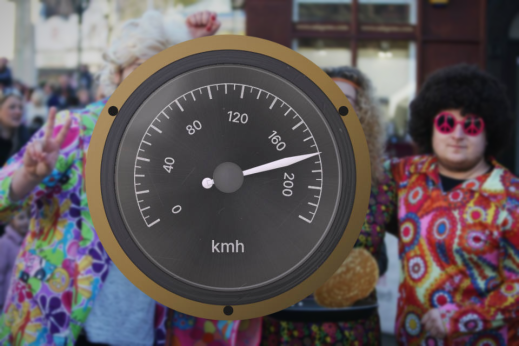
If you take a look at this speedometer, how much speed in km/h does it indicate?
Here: 180 km/h
